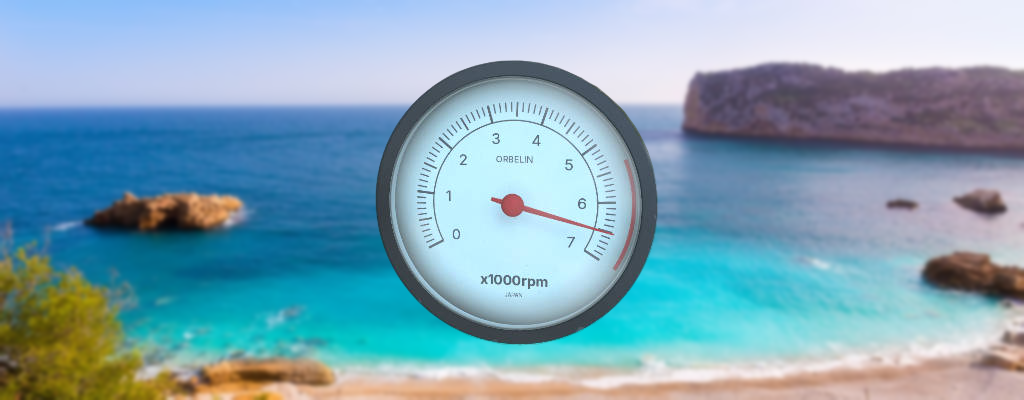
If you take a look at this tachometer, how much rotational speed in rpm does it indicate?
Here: 6500 rpm
